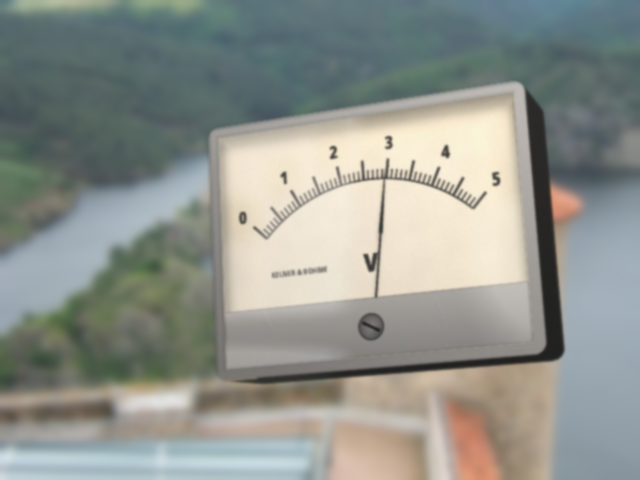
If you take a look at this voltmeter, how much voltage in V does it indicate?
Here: 3 V
